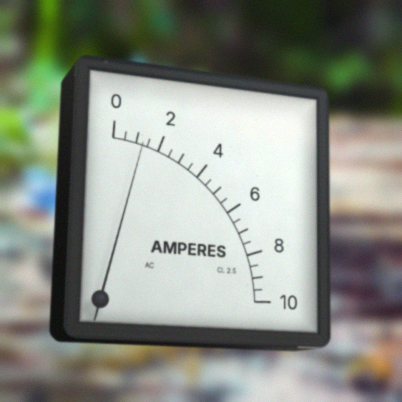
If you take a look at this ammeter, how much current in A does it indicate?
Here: 1.25 A
